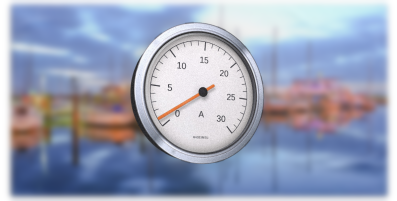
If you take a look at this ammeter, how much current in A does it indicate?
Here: 1 A
